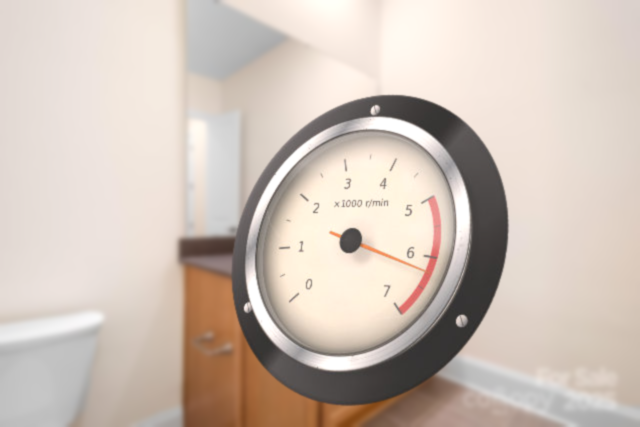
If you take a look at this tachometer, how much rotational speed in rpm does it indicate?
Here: 6250 rpm
